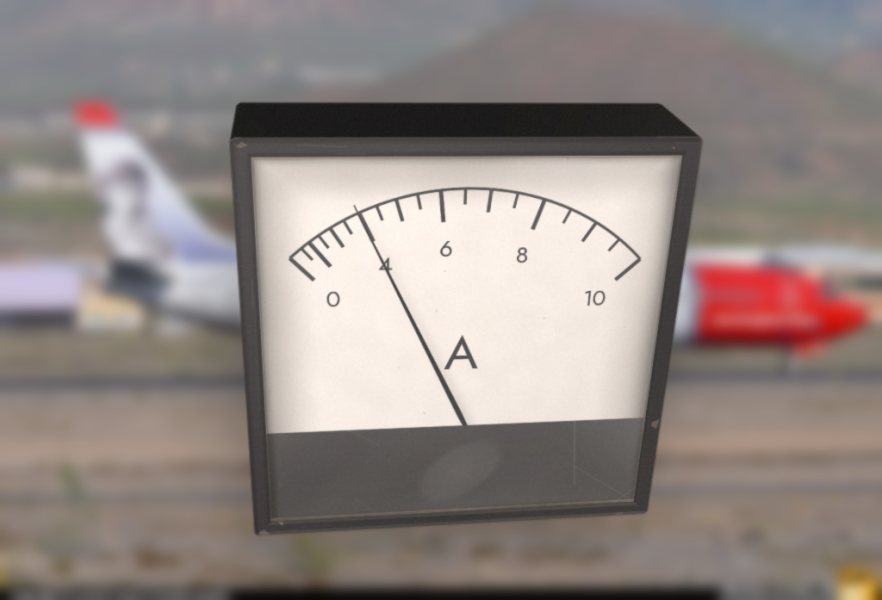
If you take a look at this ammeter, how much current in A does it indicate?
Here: 4 A
